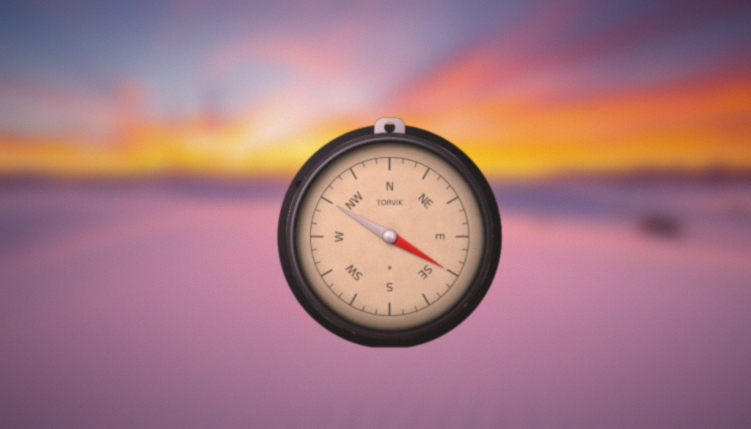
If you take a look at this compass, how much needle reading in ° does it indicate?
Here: 120 °
